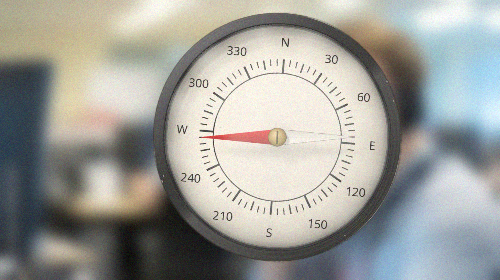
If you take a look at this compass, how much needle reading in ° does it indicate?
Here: 265 °
